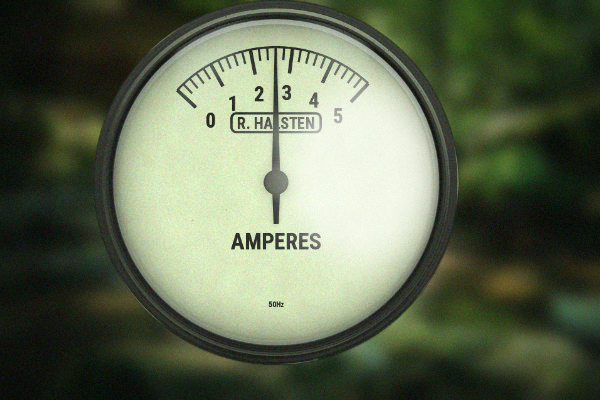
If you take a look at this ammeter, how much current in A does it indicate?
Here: 2.6 A
